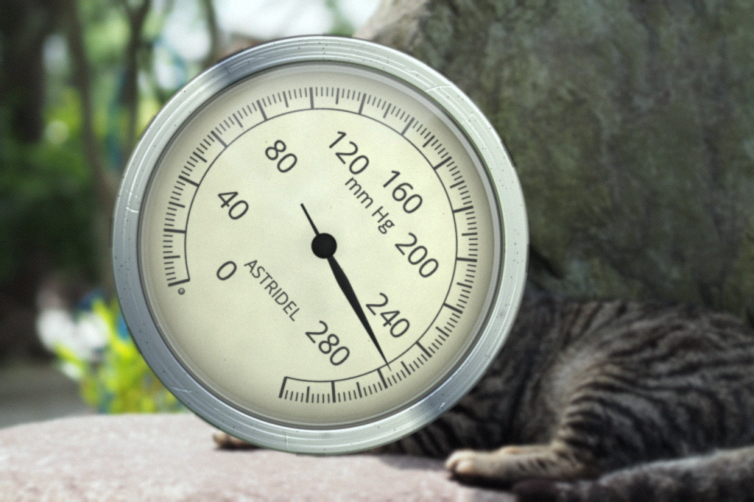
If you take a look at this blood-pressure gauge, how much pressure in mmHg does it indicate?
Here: 256 mmHg
